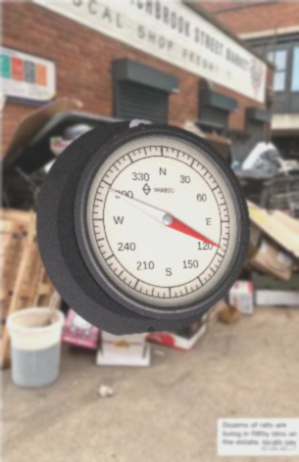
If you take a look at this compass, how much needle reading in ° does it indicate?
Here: 115 °
